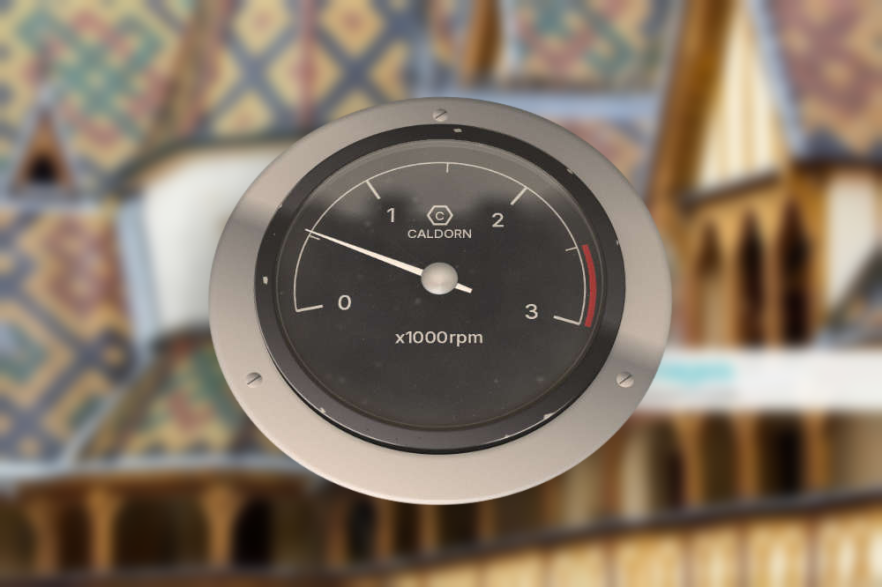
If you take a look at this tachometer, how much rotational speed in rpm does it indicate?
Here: 500 rpm
